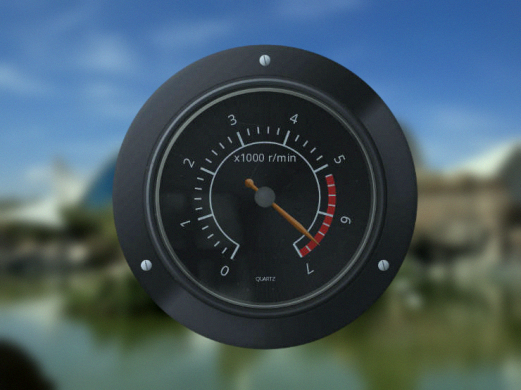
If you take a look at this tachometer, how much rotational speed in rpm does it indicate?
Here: 6600 rpm
